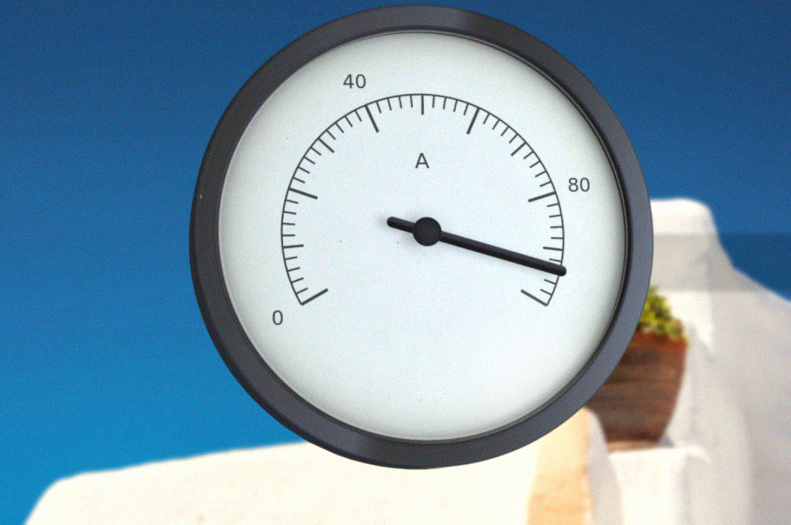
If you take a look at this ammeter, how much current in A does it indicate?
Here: 94 A
